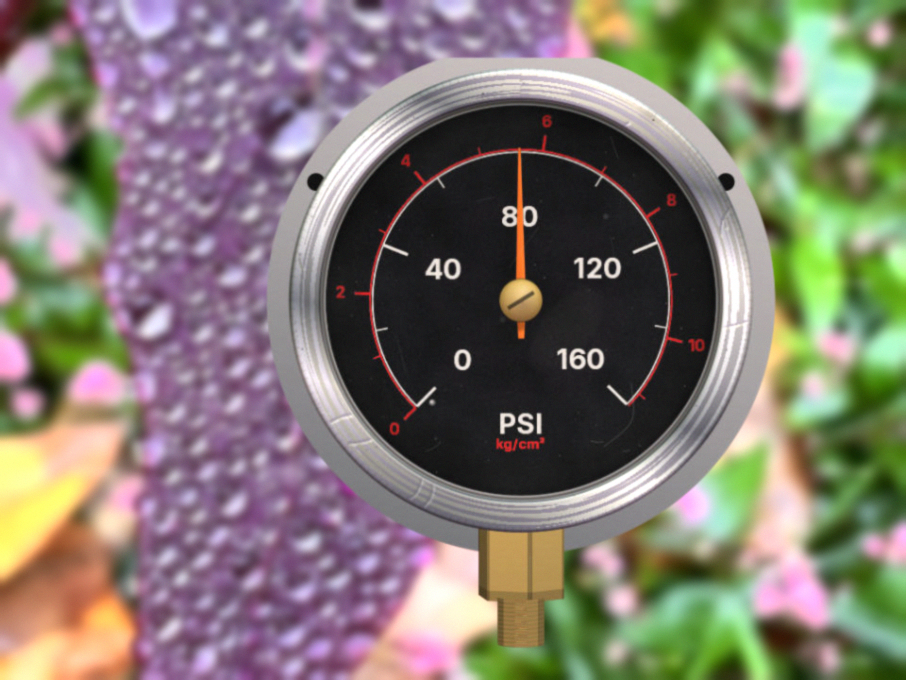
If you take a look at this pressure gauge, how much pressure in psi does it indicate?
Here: 80 psi
